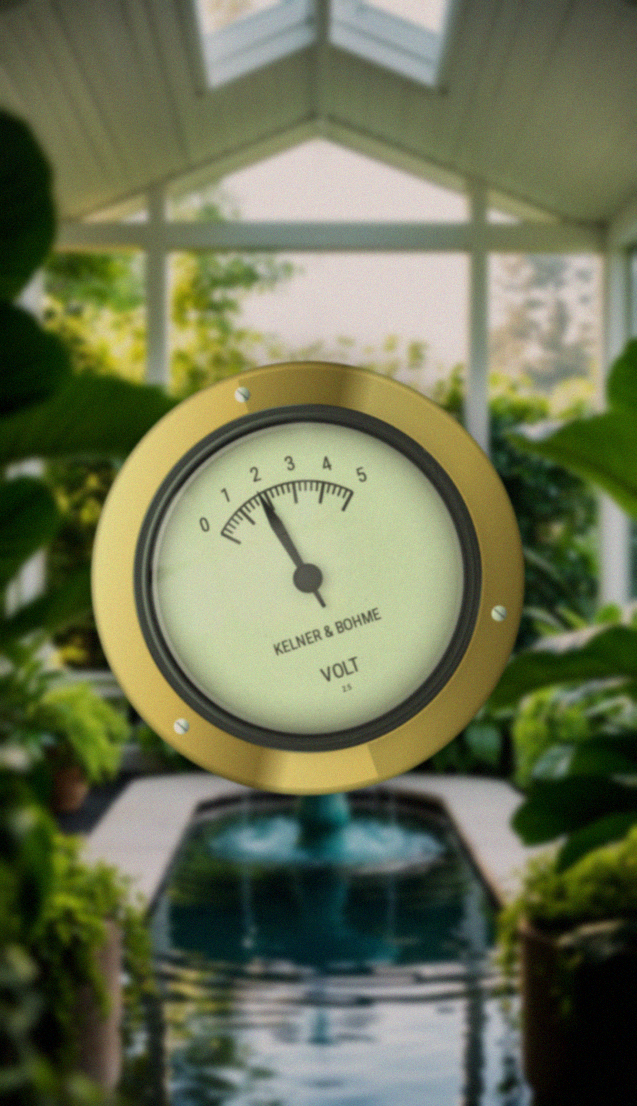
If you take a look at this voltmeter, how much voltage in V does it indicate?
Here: 1.8 V
